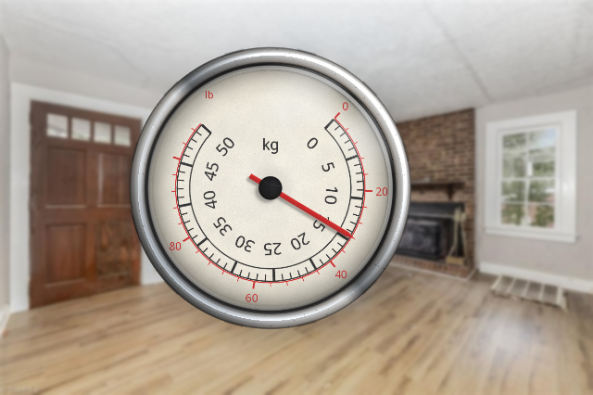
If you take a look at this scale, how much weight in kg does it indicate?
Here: 14.5 kg
